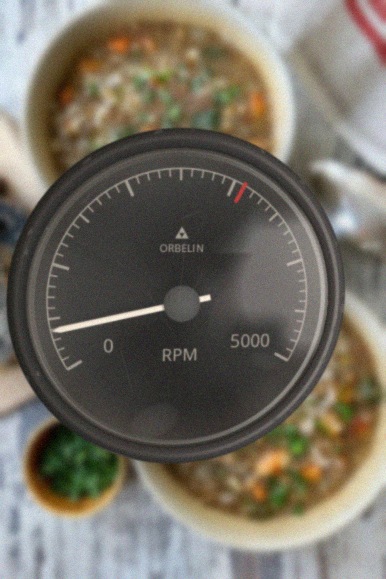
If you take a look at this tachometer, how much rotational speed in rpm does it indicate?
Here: 400 rpm
